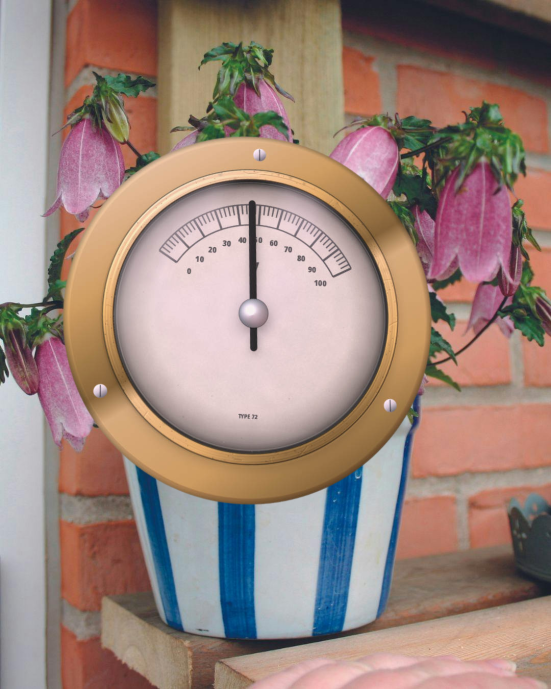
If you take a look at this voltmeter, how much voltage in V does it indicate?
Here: 46 V
